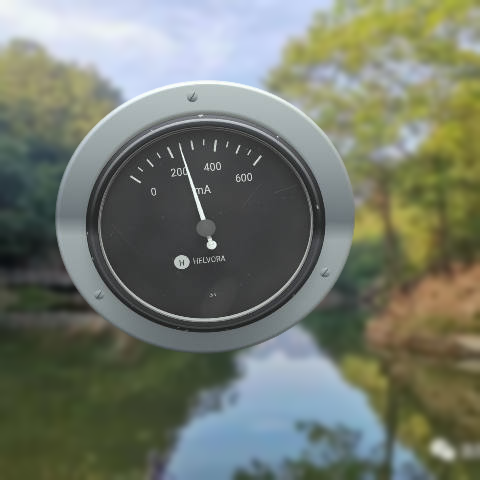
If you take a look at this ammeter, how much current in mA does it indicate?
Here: 250 mA
